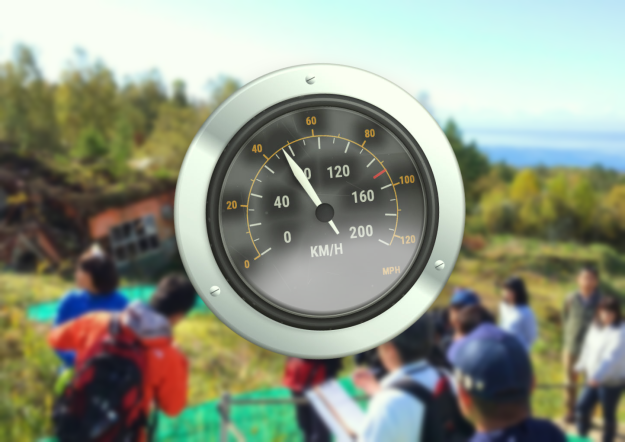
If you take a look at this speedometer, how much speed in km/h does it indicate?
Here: 75 km/h
